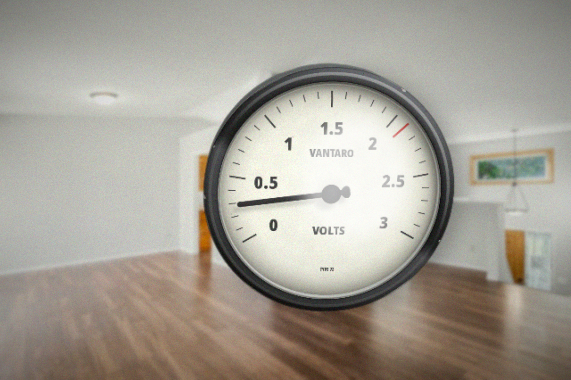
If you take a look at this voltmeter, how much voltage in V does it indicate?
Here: 0.3 V
